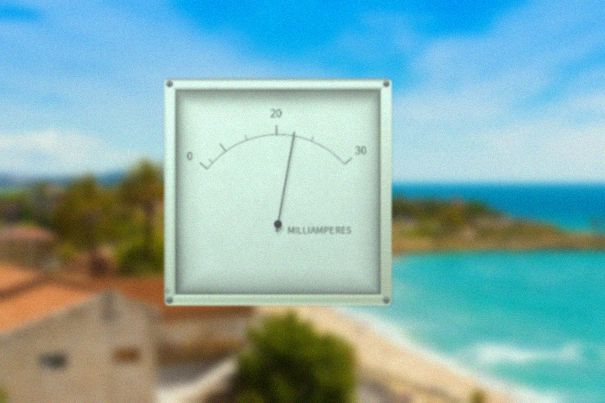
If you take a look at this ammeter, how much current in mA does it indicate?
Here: 22.5 mA
